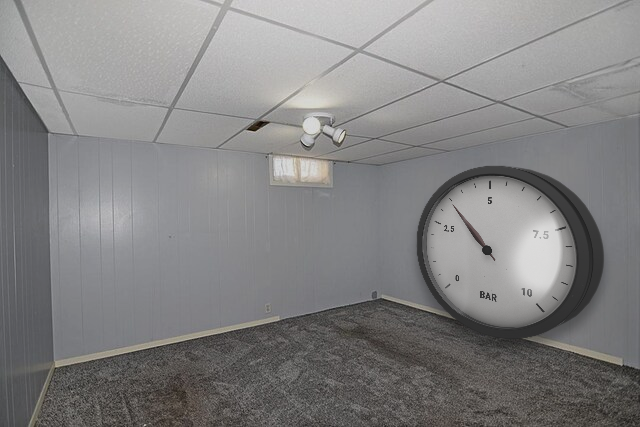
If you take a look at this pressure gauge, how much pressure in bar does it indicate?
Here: 3.5 bar
